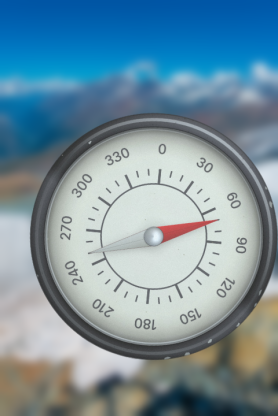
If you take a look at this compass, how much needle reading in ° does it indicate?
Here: 70 °
